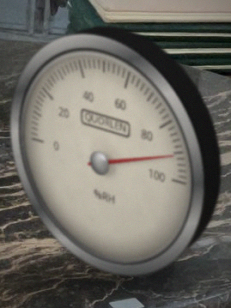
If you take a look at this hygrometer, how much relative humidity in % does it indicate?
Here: 90 %
